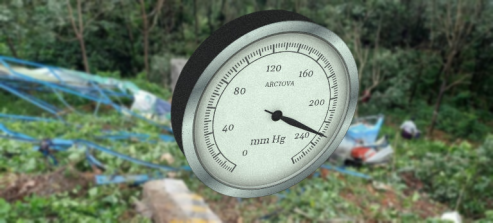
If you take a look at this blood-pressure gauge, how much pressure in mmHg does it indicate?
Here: 230 mmHg
